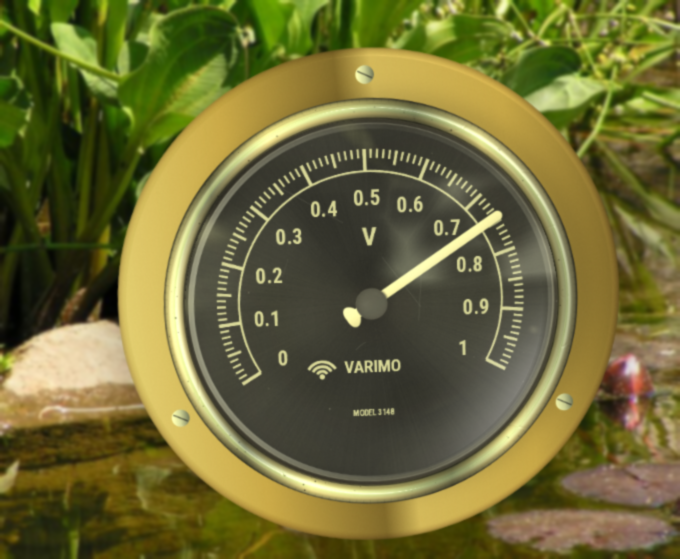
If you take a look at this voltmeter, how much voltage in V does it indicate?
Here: 0.74 V
